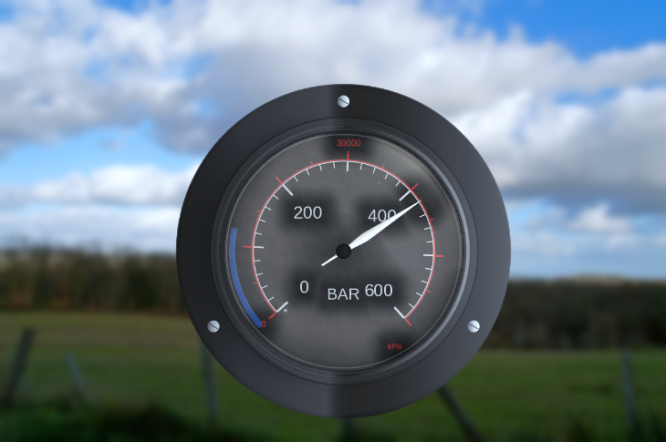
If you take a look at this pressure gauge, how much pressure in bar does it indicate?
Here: 420 bar
